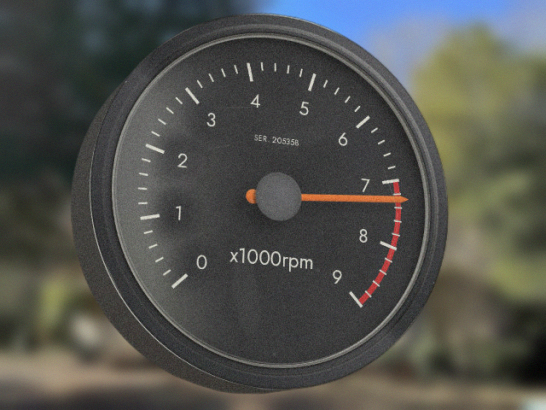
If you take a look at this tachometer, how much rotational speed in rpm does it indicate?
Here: 7300 rpm
